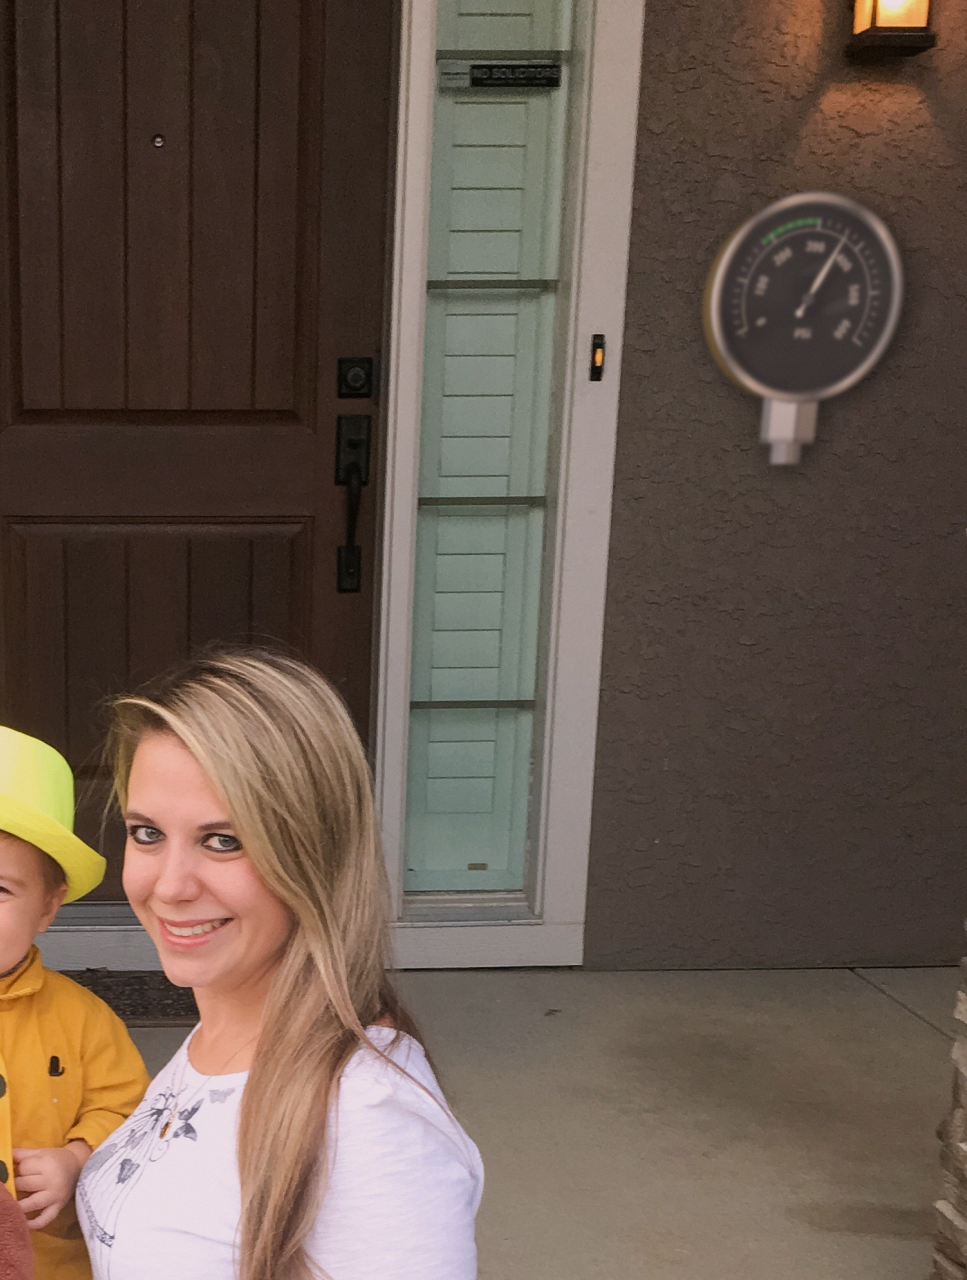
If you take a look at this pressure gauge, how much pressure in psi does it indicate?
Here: 360 psi
